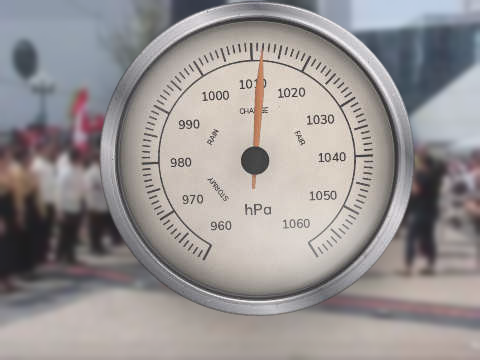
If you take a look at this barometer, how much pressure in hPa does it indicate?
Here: 1012 hPa
